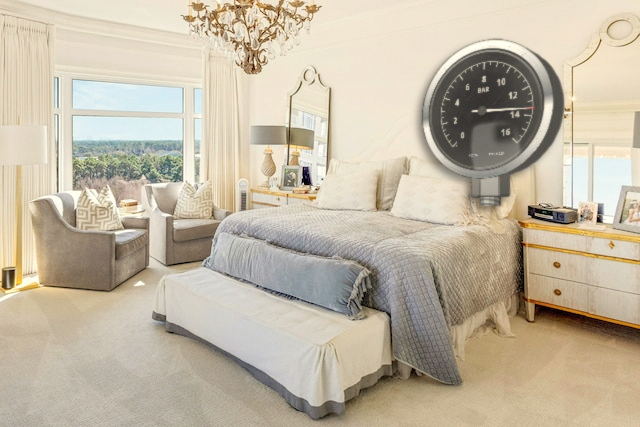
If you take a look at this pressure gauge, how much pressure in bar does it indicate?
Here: 13.5 bar
